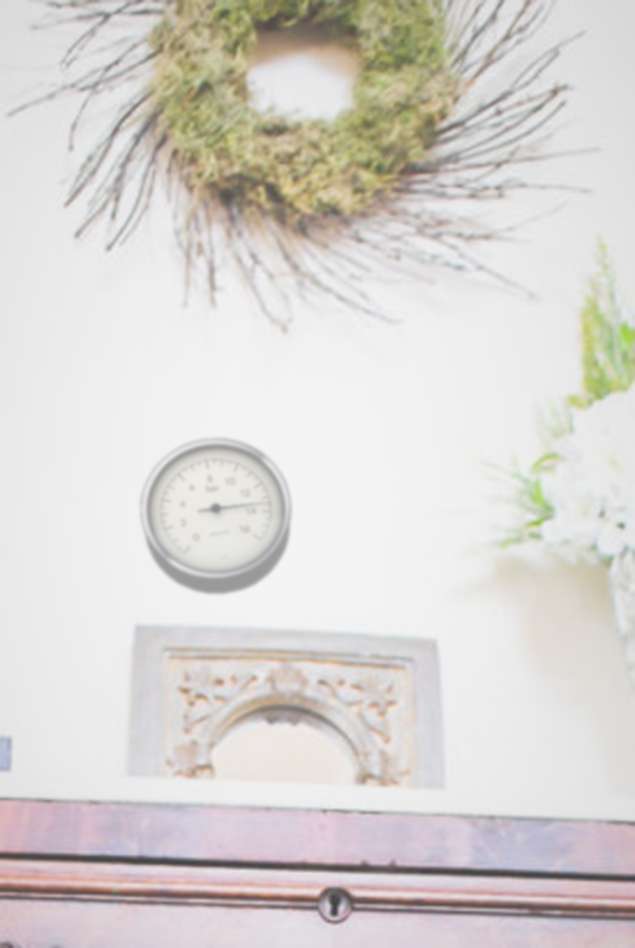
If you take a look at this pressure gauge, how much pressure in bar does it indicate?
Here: 13.5 bar
